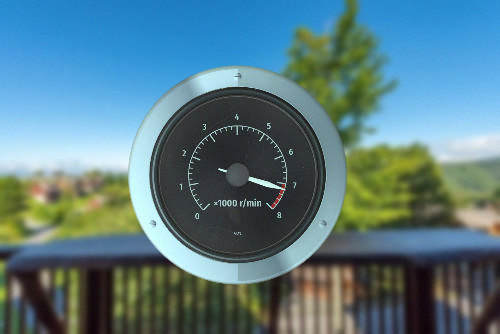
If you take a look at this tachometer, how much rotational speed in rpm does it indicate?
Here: 7200 rpm
